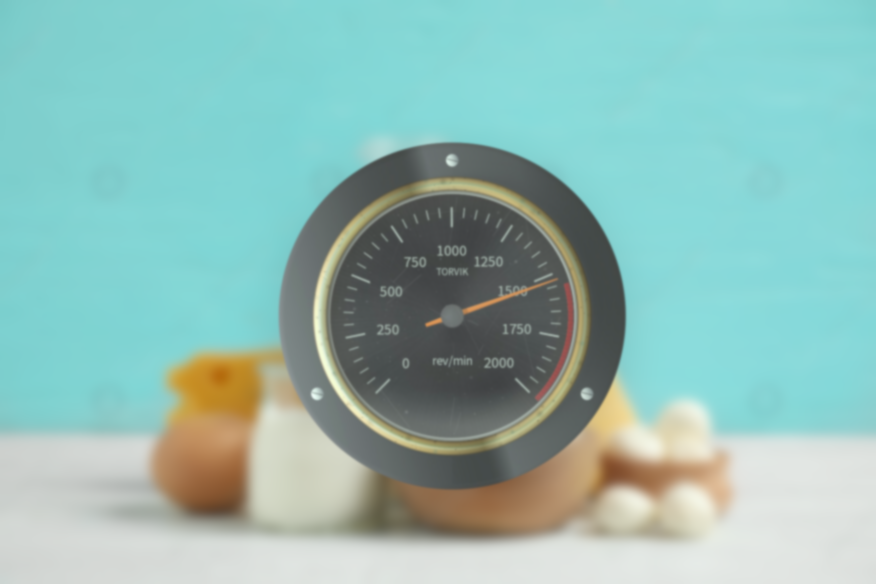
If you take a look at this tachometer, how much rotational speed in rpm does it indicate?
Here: 1525 rpm
